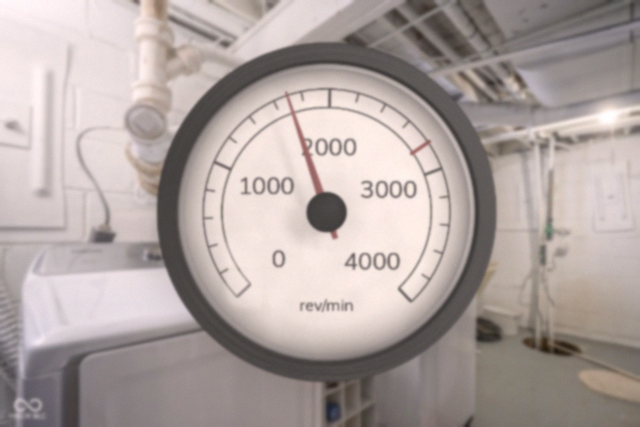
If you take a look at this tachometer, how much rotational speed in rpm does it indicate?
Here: 1700 rpm
